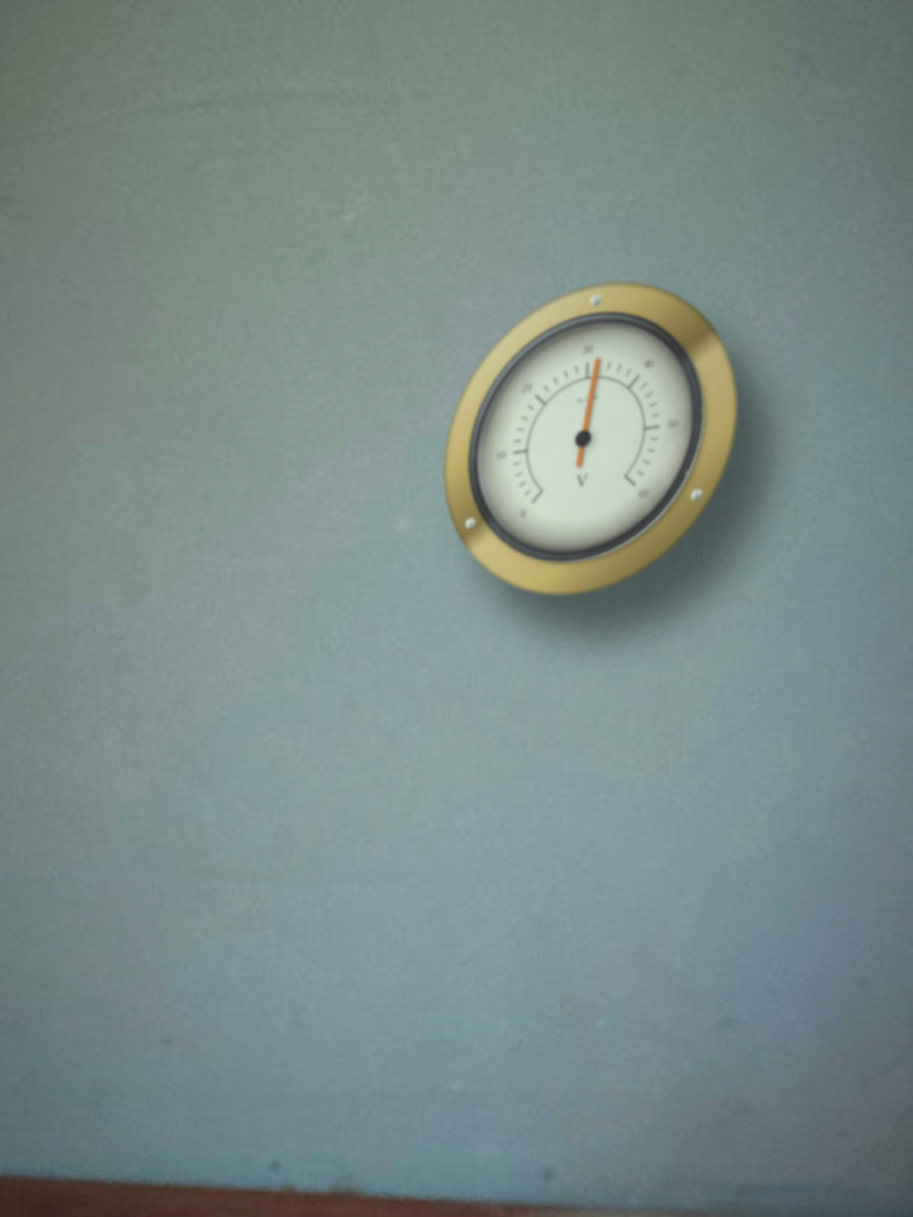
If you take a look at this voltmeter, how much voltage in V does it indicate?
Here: 32 V
